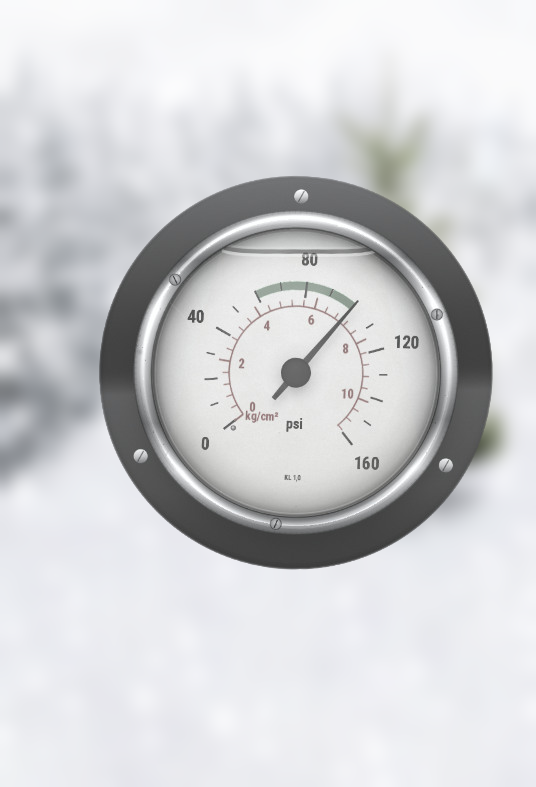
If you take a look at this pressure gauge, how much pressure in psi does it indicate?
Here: 100 psi
